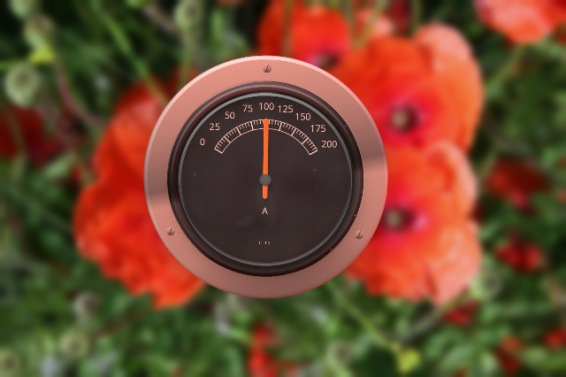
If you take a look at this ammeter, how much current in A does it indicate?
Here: 100 A
